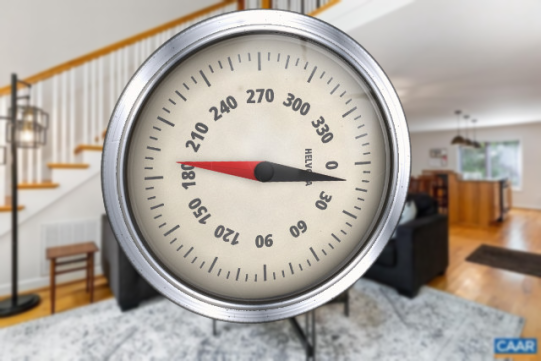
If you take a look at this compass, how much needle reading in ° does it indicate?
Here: 190 °
